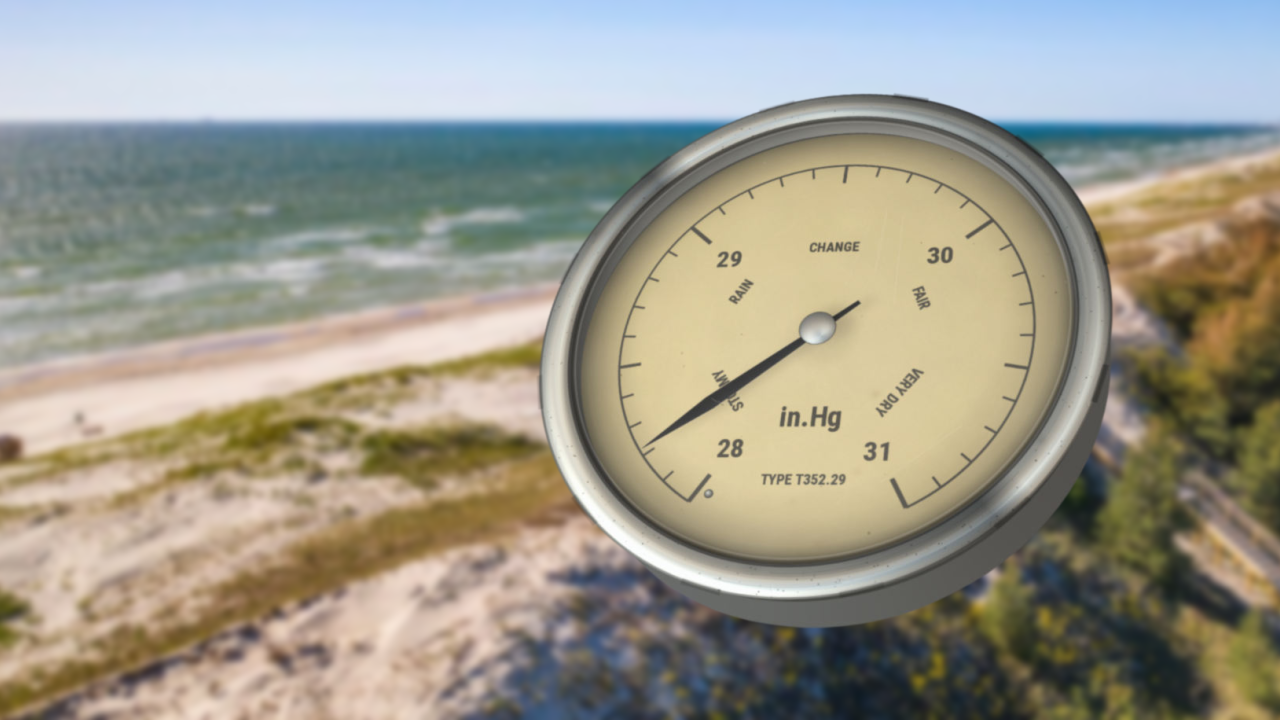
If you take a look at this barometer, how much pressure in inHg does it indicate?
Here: 28.2 inHg
